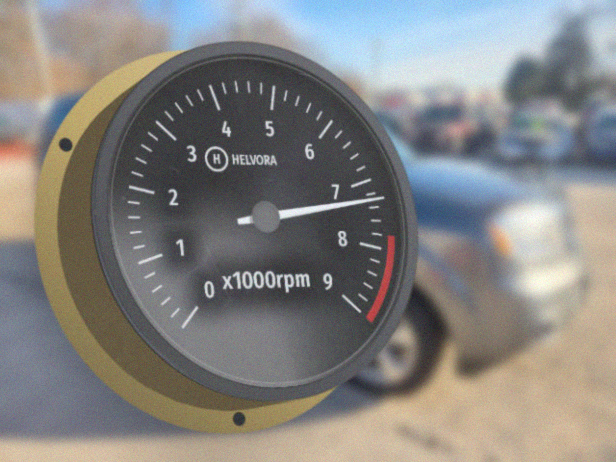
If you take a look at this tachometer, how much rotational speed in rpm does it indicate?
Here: 7300 rpm
